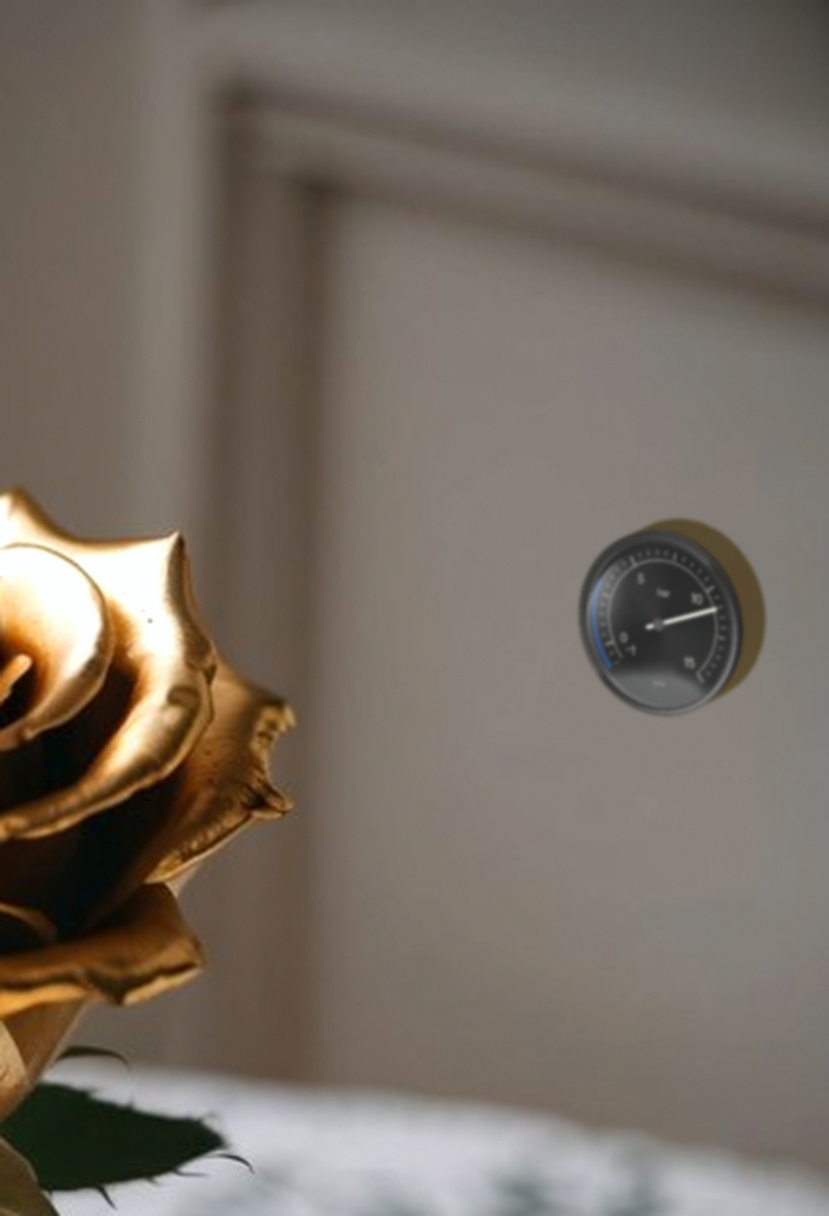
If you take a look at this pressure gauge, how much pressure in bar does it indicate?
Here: 11 bar
